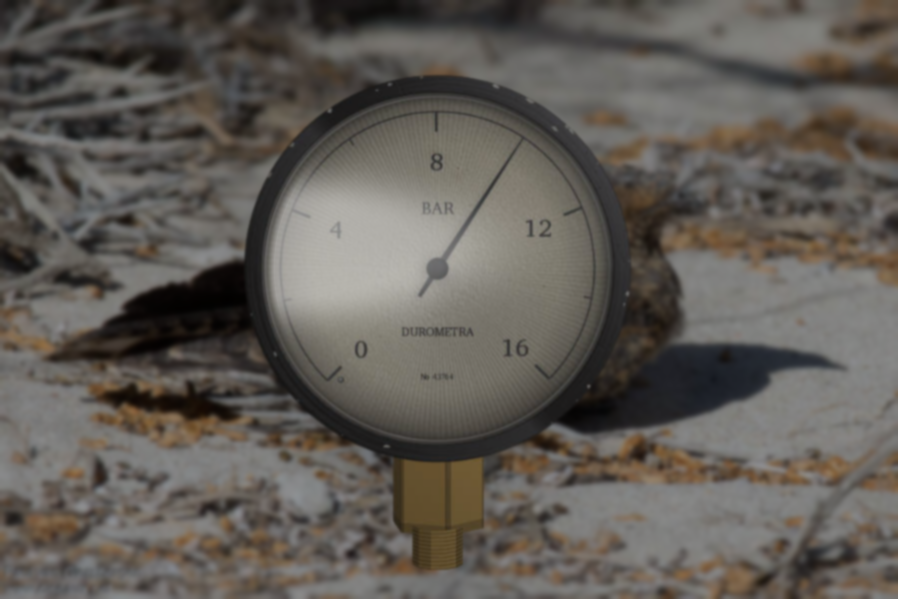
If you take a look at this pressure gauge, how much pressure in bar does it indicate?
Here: 10 bar
